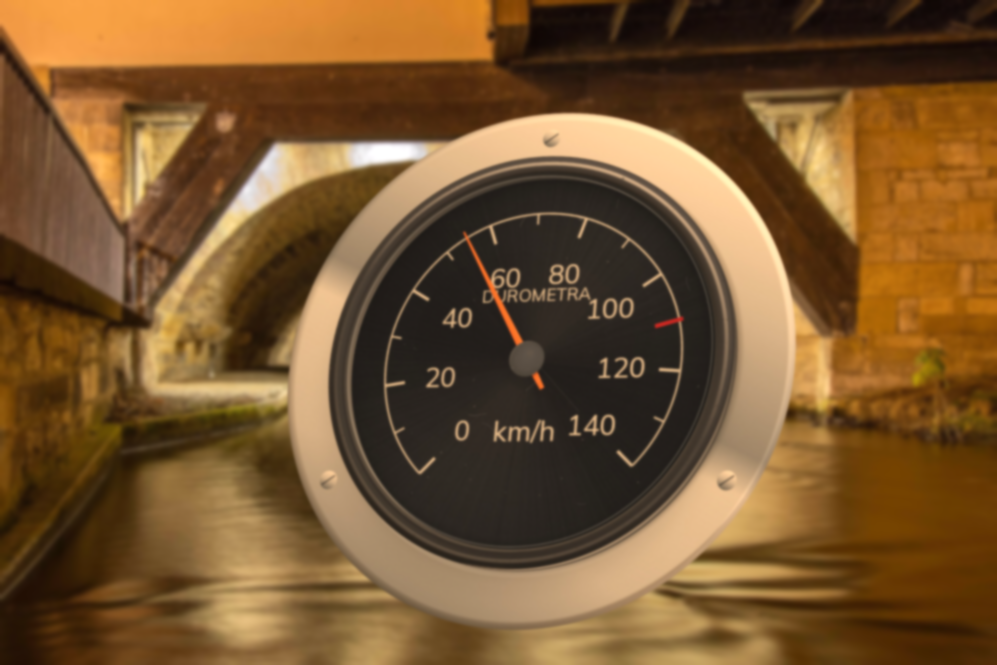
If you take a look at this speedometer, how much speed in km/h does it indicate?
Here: 55 km/h
